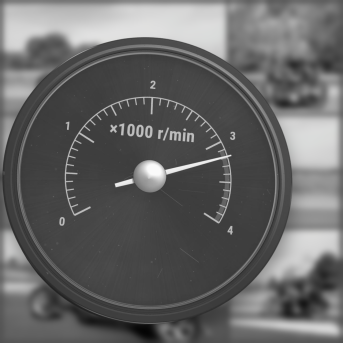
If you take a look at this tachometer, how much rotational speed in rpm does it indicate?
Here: 3200 rpm
